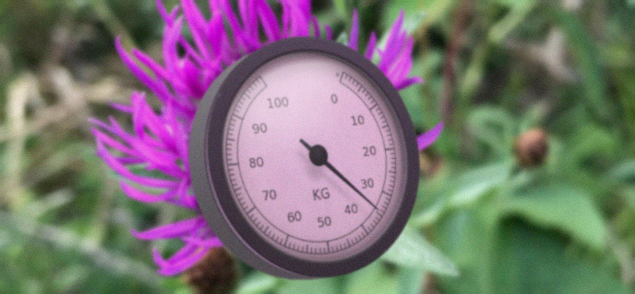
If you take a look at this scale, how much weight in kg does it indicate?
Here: 35 kg
